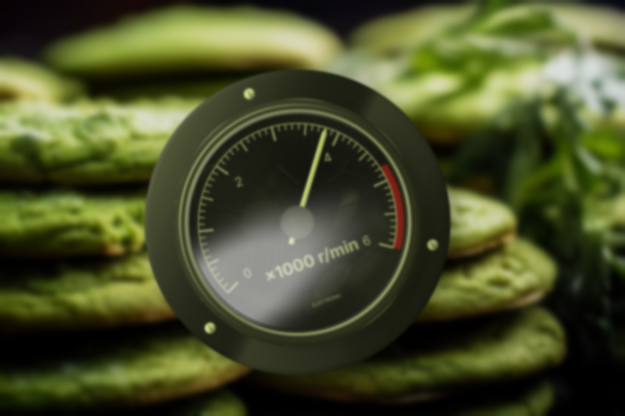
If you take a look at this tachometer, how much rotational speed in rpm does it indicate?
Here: 3800 rpm
